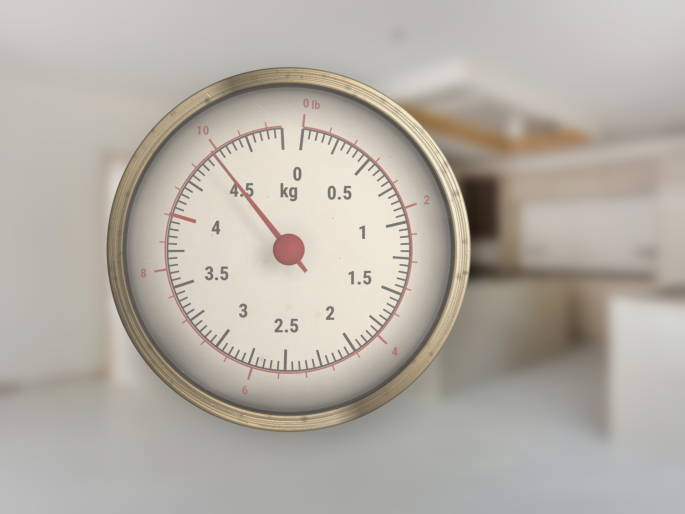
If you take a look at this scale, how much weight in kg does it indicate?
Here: 4.5 kg
